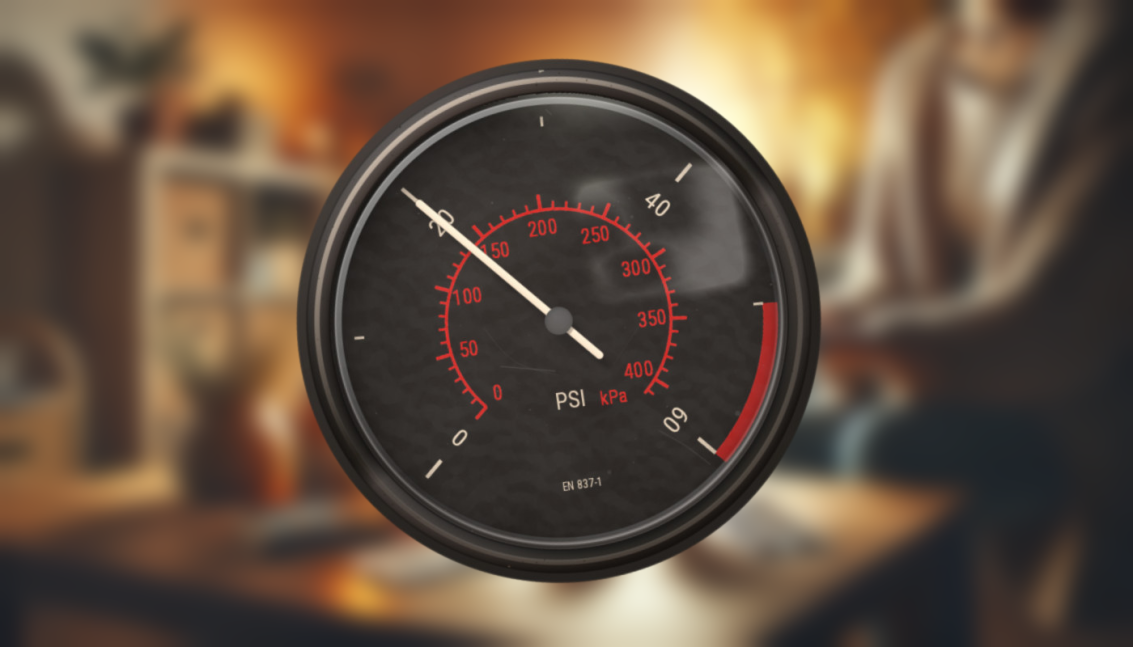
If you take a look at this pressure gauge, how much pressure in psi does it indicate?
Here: 20 psi
